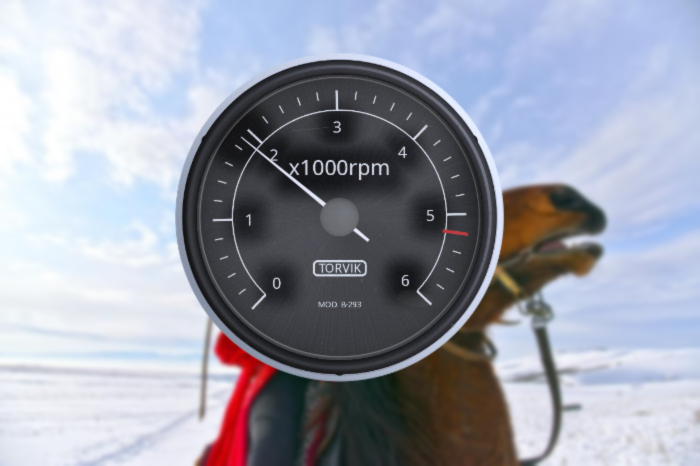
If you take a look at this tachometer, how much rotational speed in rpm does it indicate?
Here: 1900 rpm
